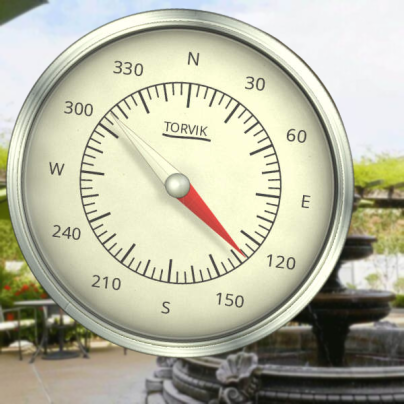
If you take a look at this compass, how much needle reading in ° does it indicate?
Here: 130 °
